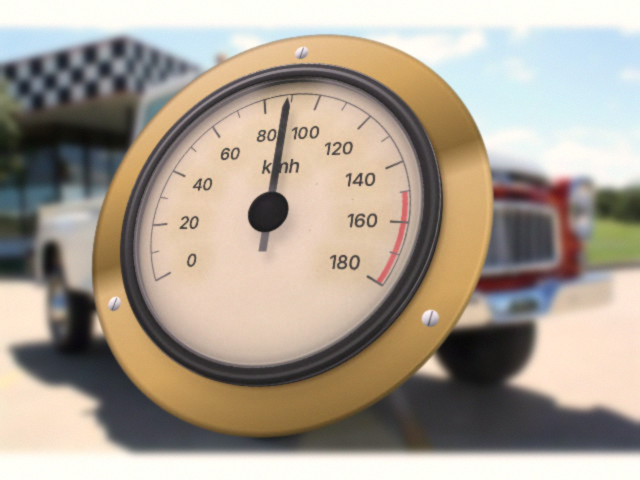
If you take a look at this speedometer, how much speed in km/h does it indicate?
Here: 90 km/h
